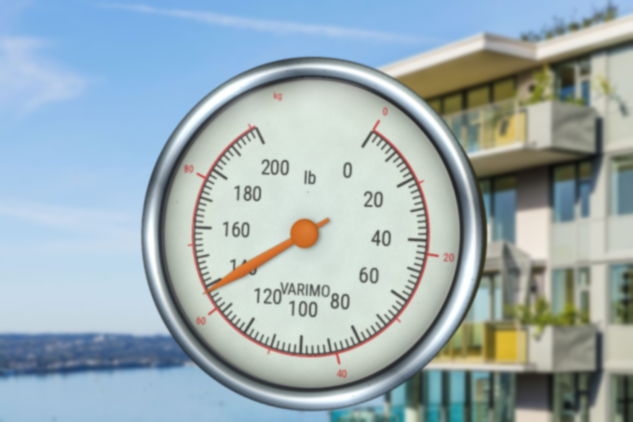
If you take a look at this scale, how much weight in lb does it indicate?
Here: 138 lb
